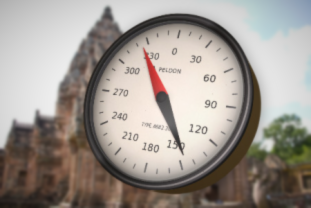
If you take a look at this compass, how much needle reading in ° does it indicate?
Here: 325 °
